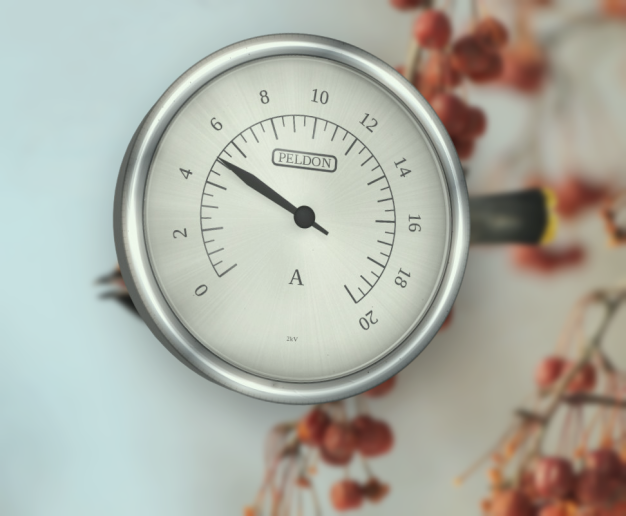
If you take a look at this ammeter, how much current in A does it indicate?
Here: 5 A
